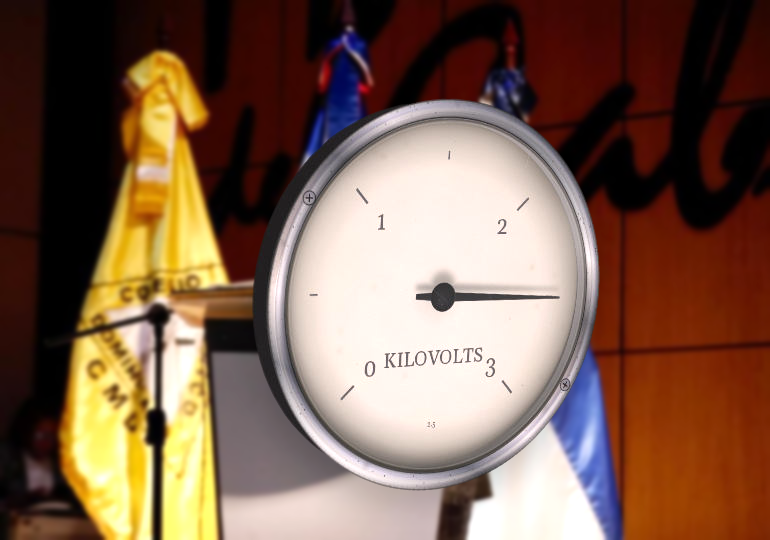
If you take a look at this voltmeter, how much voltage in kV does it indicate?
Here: 2.5 kV
